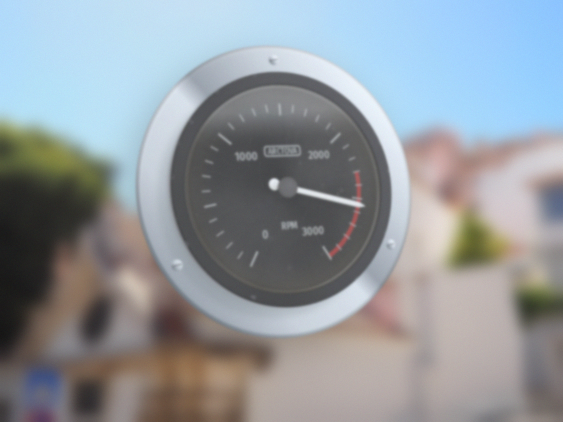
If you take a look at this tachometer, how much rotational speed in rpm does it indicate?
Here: 2550 rpm
